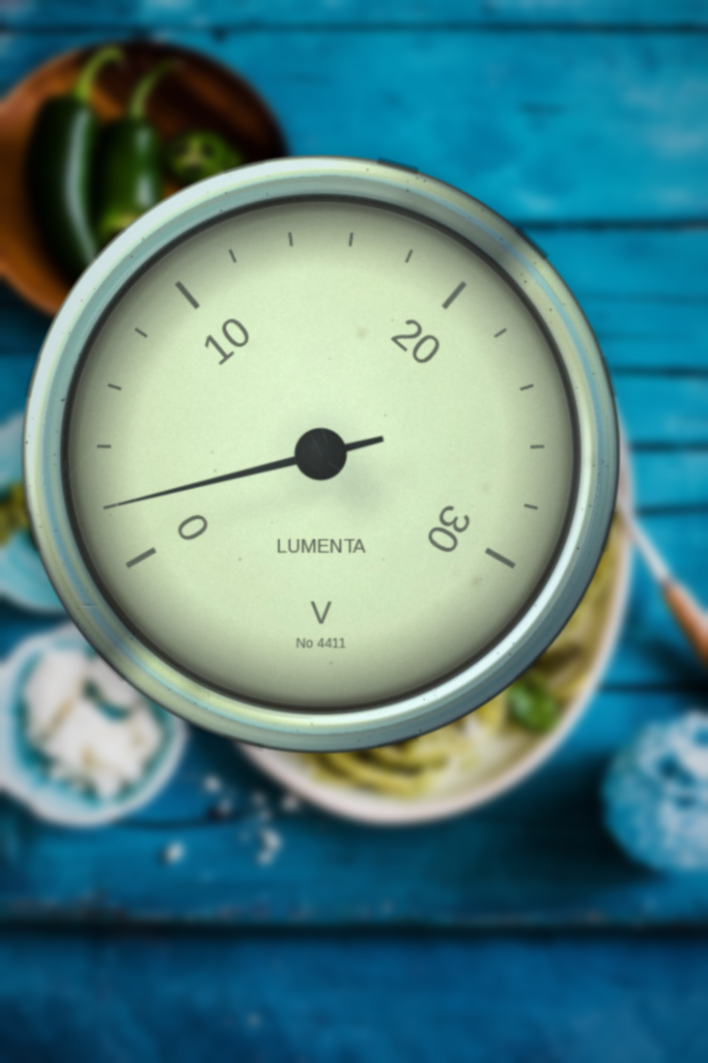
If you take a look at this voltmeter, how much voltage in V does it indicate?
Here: 2 V
